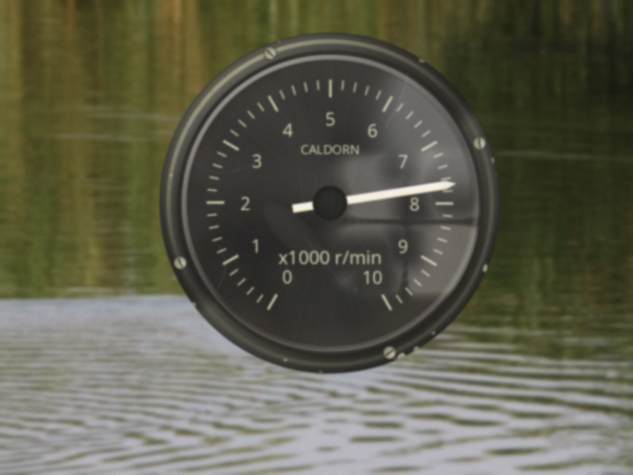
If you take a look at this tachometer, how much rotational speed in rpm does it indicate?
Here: 7700 rpm
